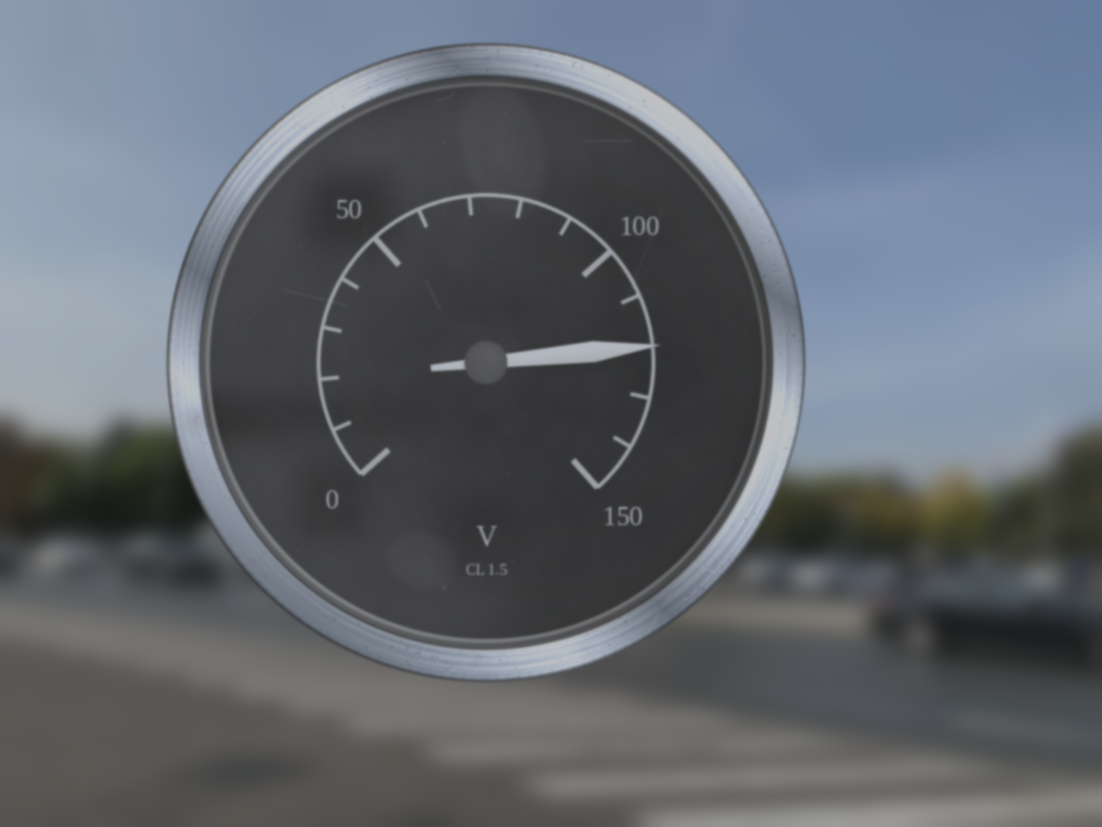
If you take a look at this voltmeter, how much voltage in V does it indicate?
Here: 120 V
